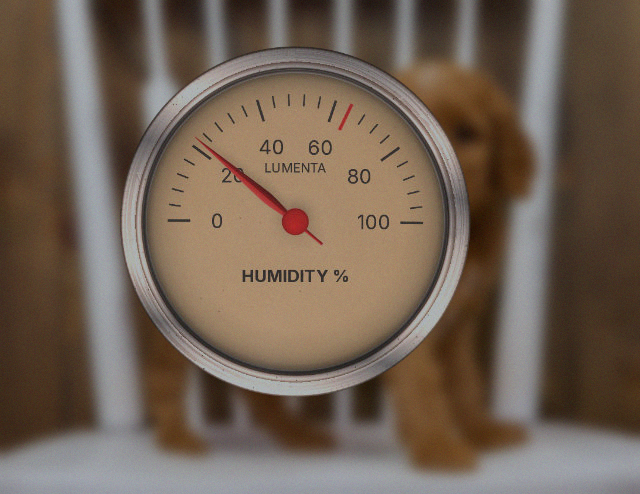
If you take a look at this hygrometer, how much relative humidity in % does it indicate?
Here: 22 %
